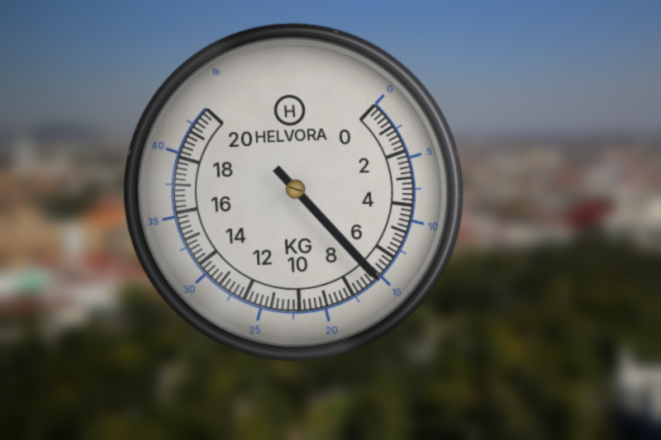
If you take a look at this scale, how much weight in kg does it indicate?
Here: 7 kg
